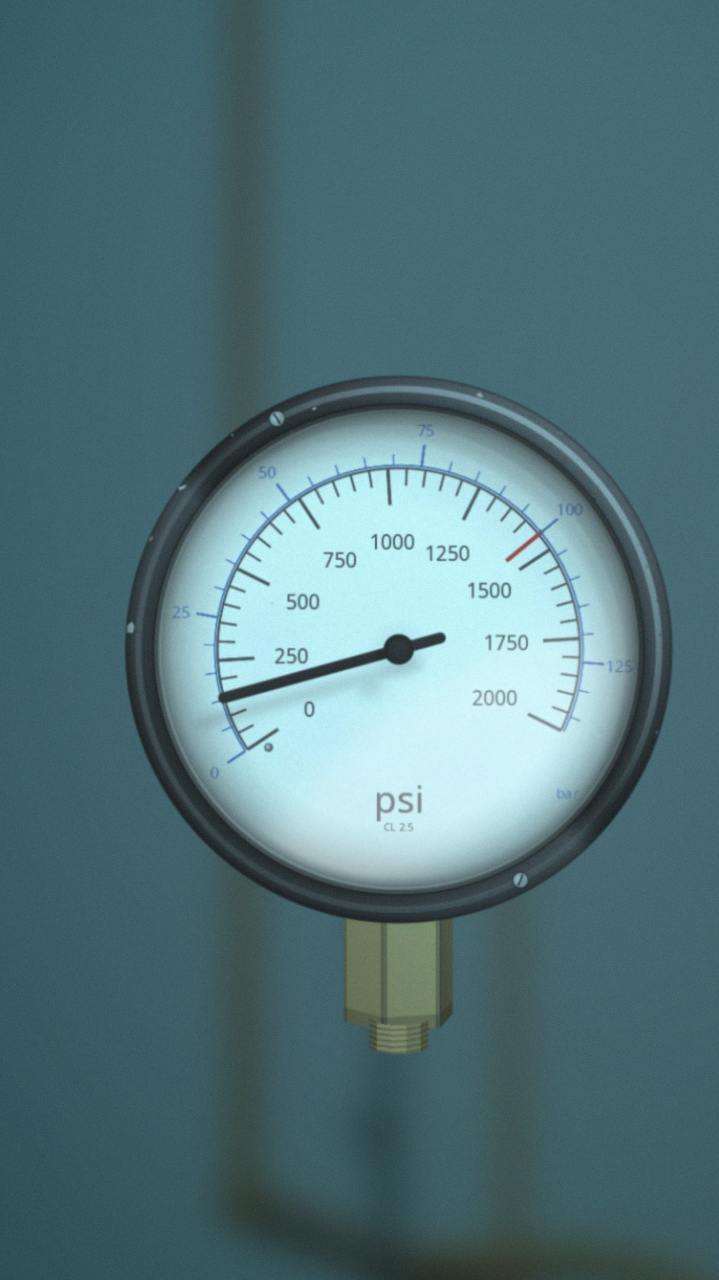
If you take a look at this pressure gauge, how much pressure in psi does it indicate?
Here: 150 psi
